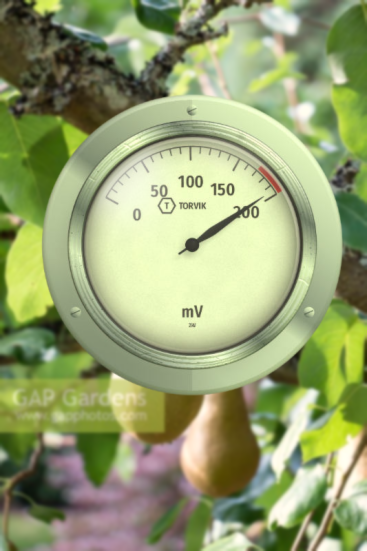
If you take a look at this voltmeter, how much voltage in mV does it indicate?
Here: 195 mV
